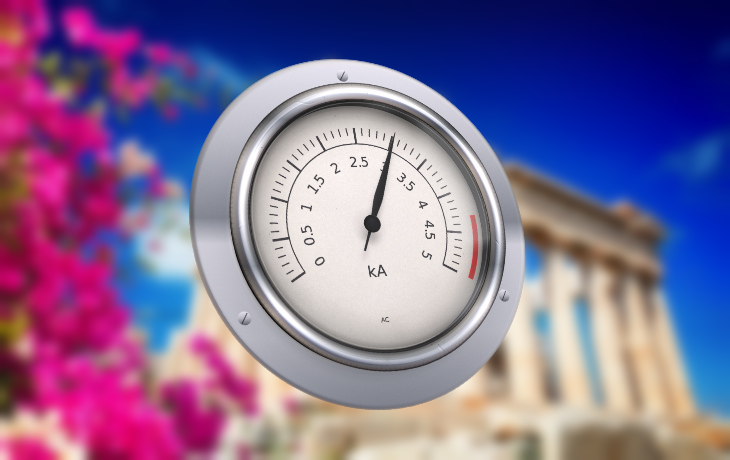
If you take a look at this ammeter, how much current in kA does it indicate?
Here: 3 kA
